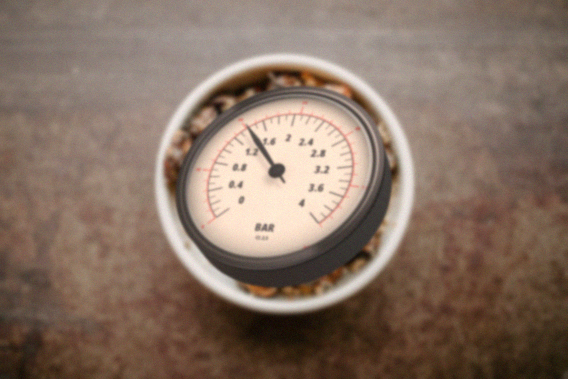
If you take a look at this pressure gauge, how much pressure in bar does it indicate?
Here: 1.4 bar
